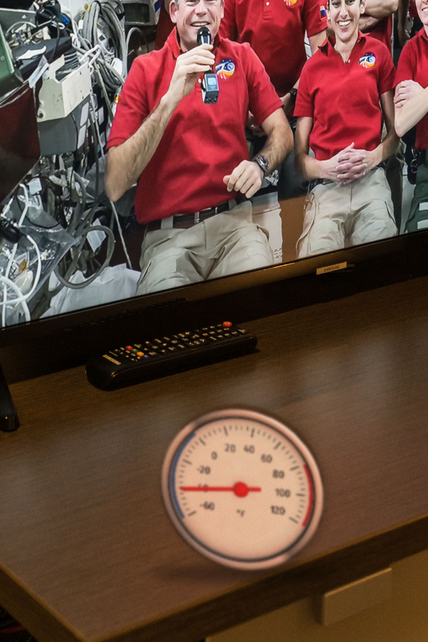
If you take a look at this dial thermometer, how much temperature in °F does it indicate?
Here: -40 °F
